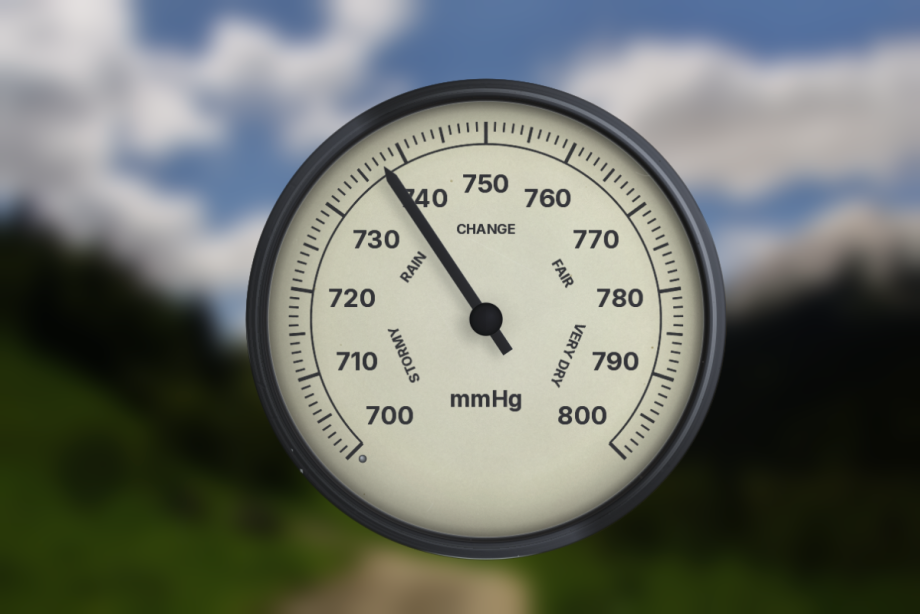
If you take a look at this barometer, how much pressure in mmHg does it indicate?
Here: 737.5 mmHg
